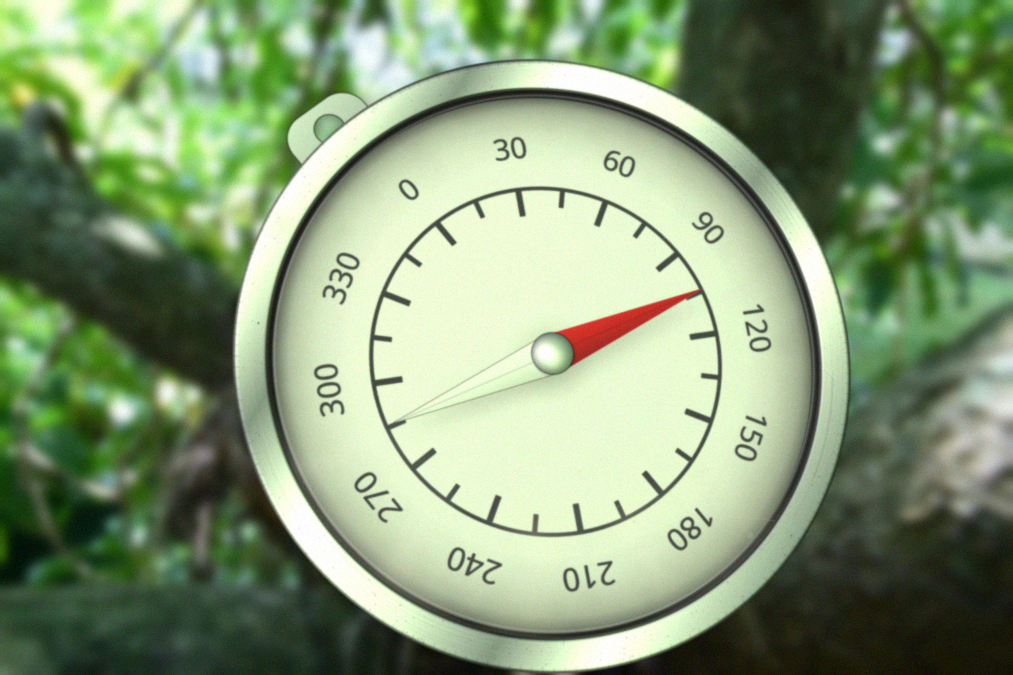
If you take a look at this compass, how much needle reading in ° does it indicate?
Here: 105 °
